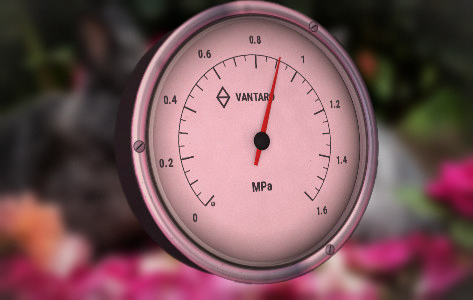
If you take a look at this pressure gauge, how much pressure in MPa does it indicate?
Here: 0.9 MPa
